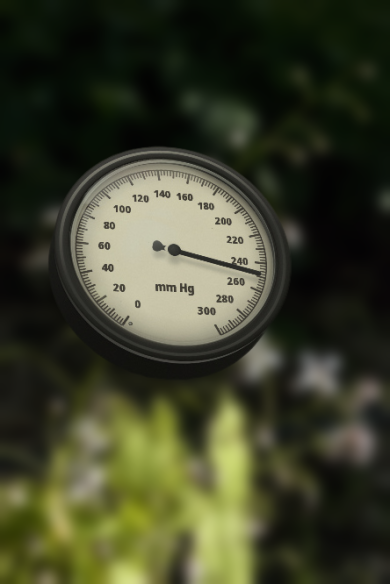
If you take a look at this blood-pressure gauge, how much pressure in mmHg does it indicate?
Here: 250 mmHg
